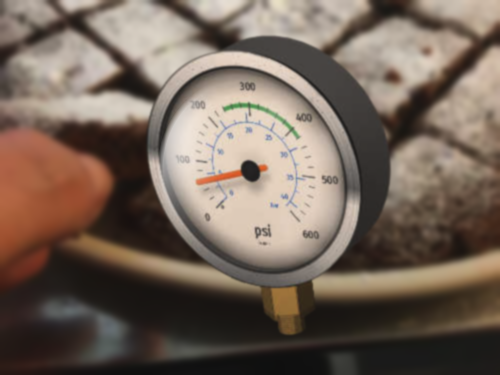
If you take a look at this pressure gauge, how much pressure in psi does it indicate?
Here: 60 psi
